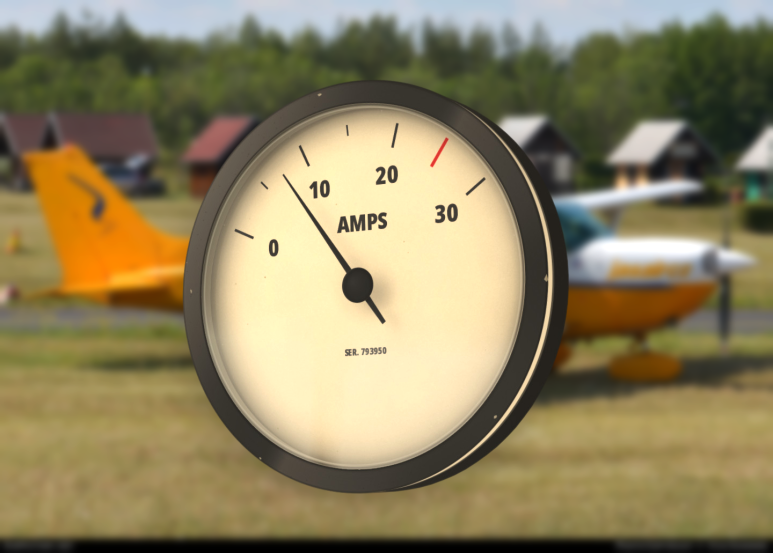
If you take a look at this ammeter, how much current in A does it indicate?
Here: 7.5 A
